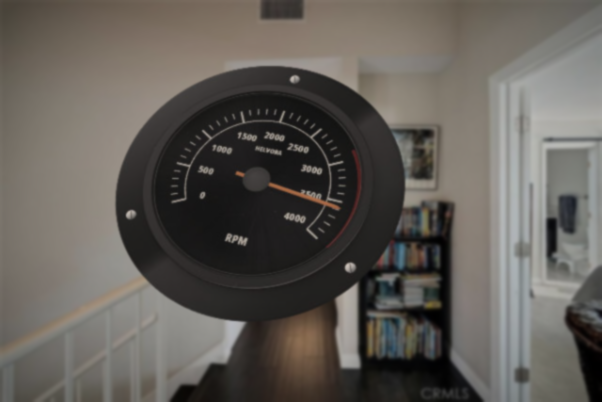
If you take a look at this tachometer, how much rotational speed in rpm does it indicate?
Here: 3600 rpm
